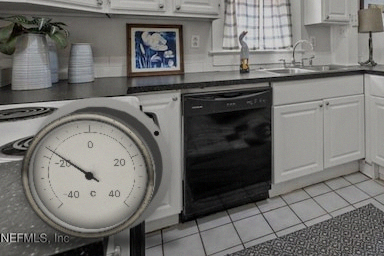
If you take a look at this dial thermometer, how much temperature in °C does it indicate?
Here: -16 °C
